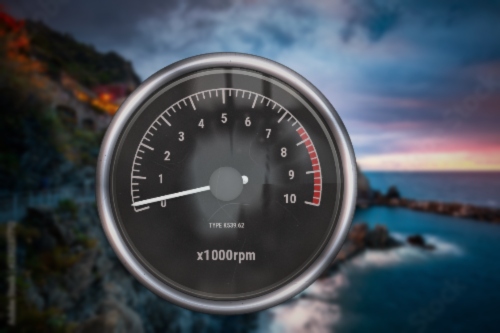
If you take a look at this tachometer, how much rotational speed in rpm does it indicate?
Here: 200 rpm
